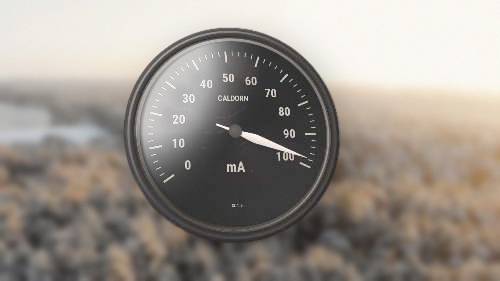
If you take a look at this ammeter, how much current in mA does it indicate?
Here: 98 mA
